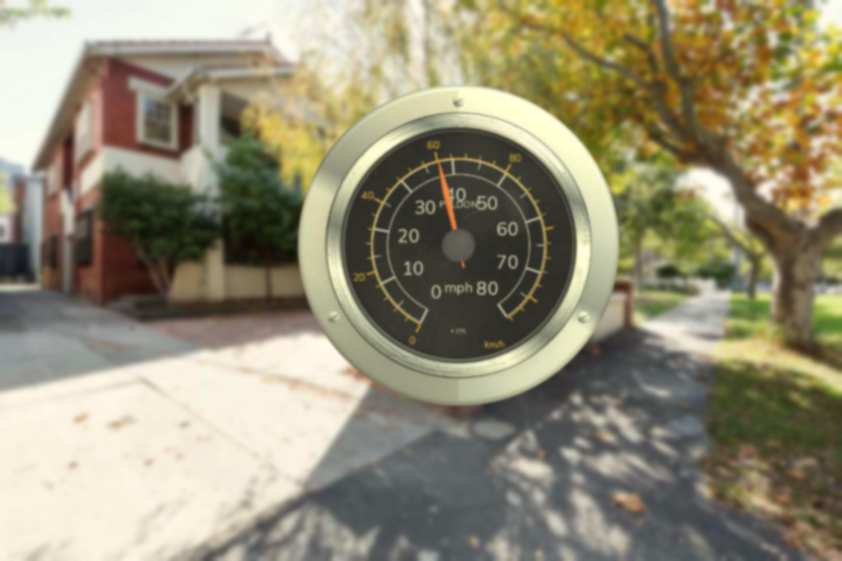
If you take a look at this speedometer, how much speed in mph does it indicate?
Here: 37.5 mph
